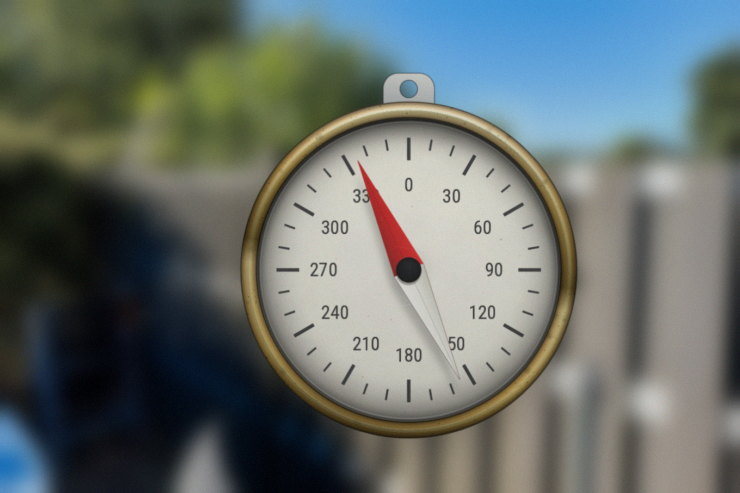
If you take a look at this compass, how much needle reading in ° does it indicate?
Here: 335 °
